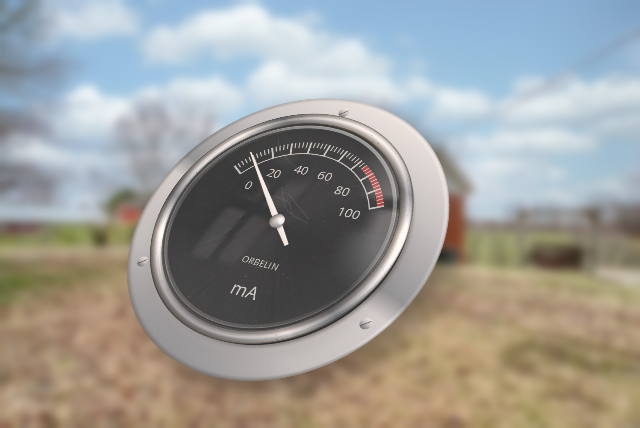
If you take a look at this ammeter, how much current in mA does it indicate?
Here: 10 mA
